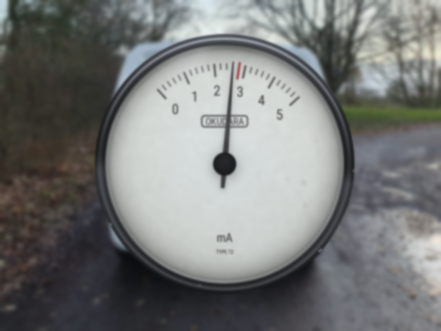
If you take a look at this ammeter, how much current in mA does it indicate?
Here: 2.6 mA
